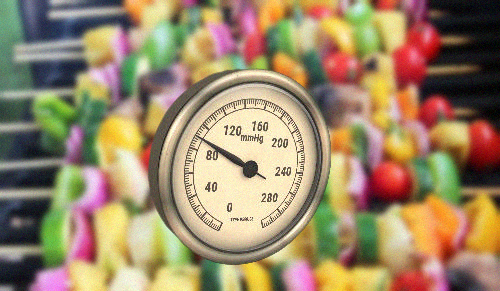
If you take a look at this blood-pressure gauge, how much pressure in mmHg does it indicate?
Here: 90 mmHg
